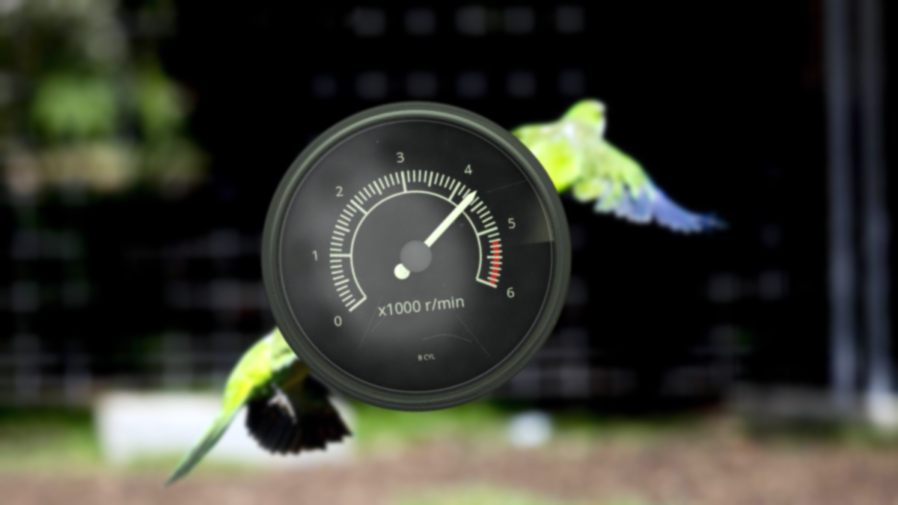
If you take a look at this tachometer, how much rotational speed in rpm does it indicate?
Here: 4300 rpm
